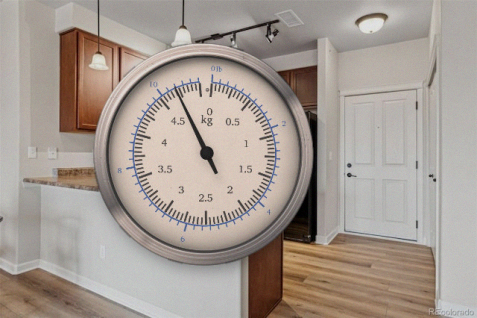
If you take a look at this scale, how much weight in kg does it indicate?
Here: 4.7 kg
